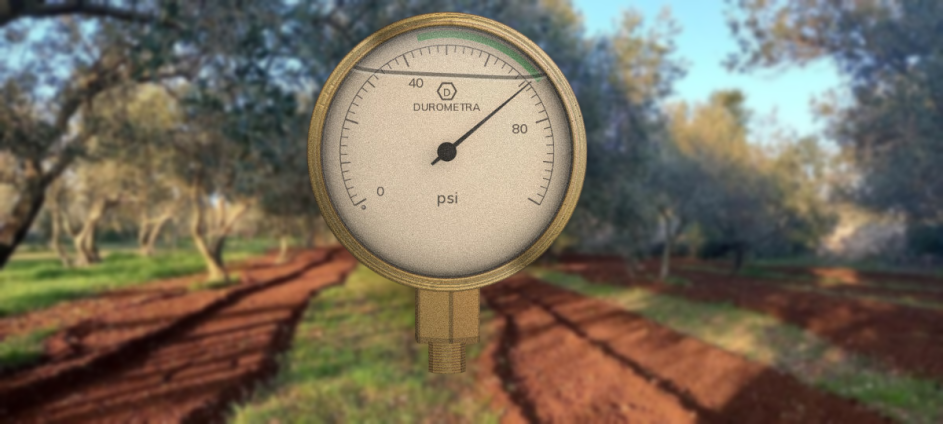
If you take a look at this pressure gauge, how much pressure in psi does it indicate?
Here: 71 psi
